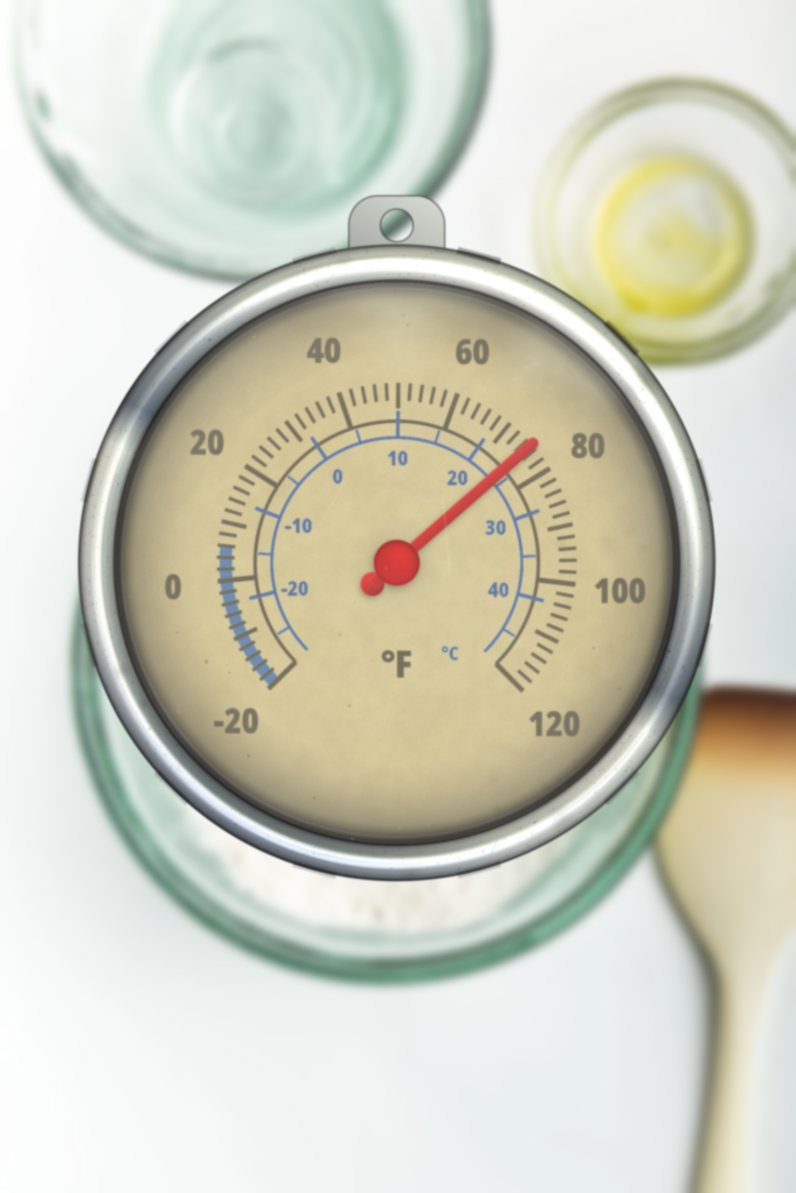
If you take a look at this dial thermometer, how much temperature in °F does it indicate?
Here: 75 °F
